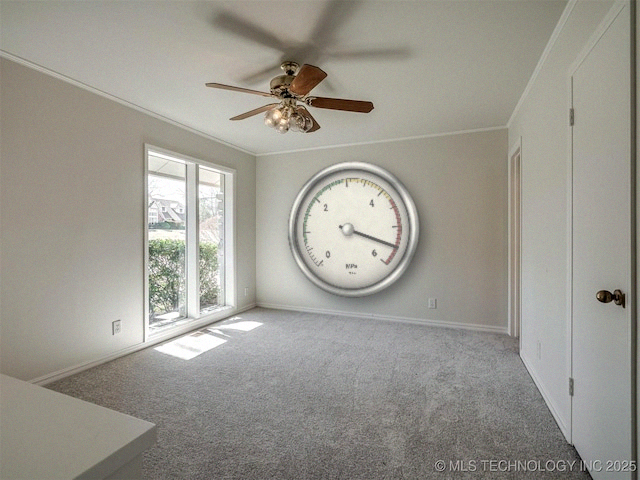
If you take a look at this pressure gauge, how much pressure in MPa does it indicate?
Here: 5.5 MPa
